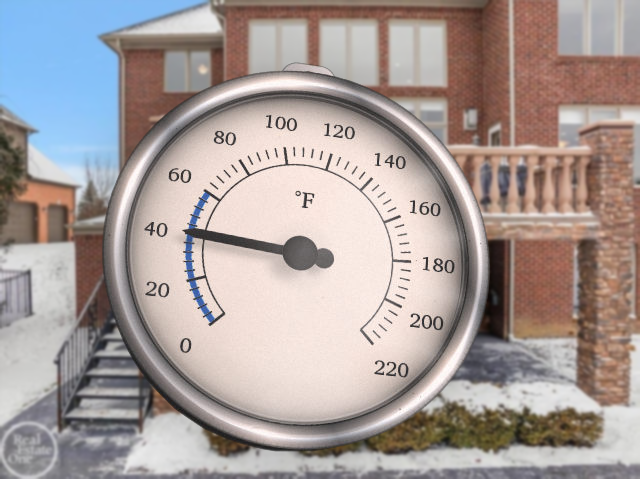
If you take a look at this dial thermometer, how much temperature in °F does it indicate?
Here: 40 °F
